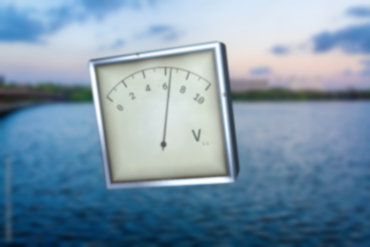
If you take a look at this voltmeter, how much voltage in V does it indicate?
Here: 6.5 V
